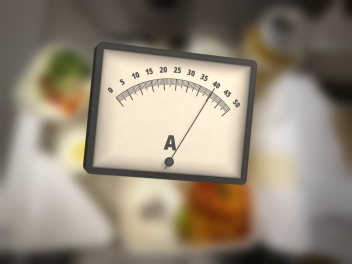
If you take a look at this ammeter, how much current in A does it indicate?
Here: 40 A
